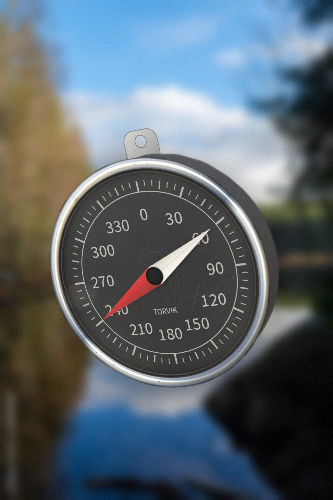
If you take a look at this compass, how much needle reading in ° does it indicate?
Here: 240 °
